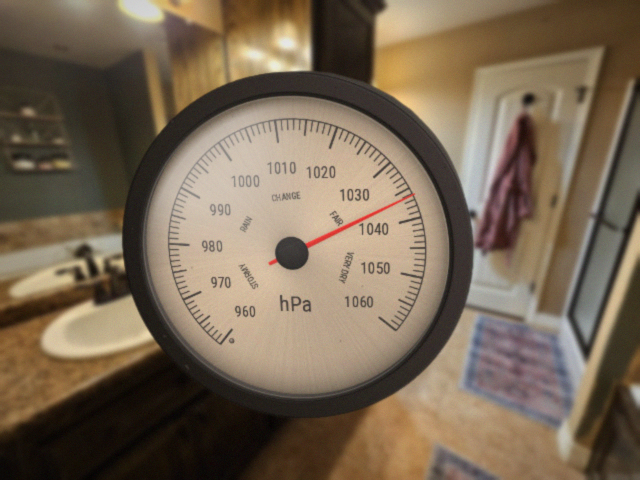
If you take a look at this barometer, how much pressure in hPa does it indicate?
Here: 1036 hPa
